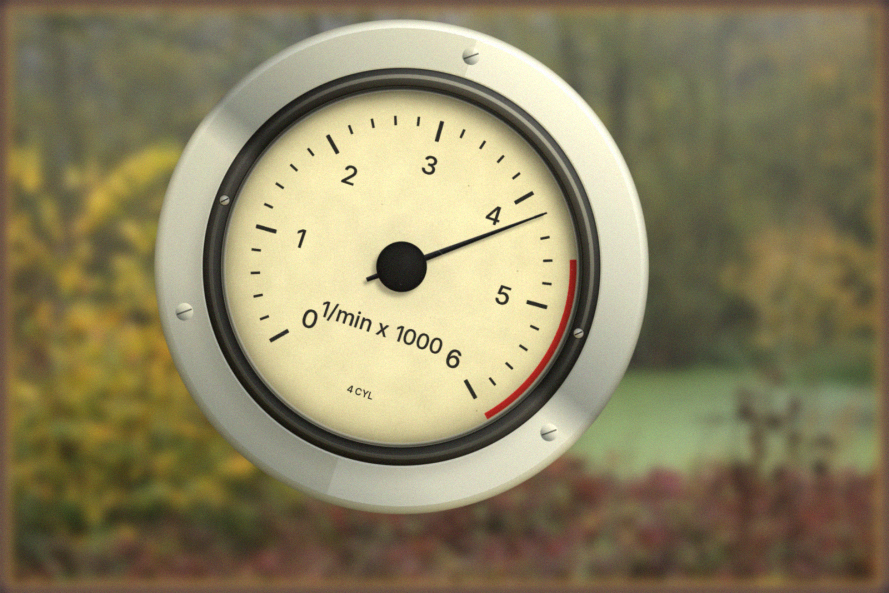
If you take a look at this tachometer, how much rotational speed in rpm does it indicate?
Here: 4200 rpm
